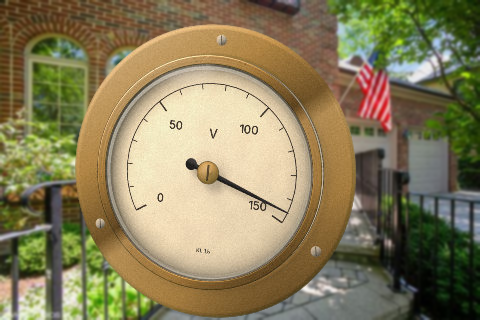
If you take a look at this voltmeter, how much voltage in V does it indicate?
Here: 145 V
